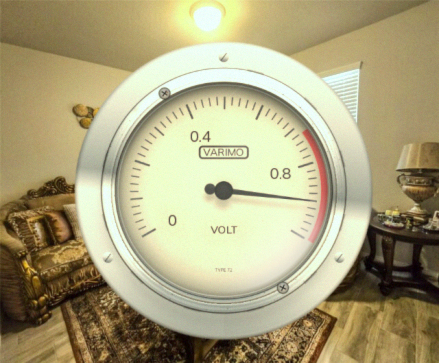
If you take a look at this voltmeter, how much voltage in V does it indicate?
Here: 0.9 V
